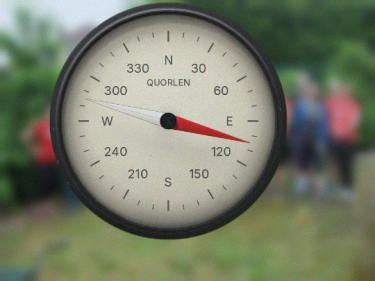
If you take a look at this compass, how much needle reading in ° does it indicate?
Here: 105 °
